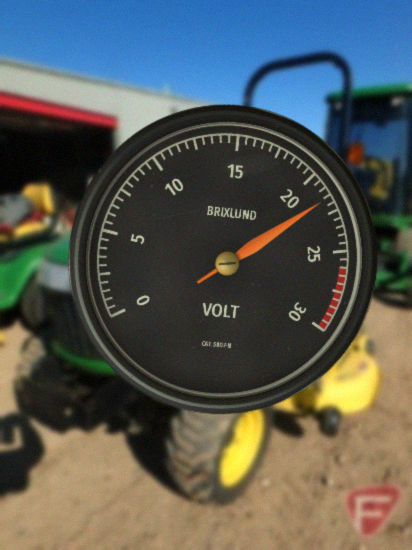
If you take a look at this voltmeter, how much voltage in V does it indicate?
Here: 21.5 V
